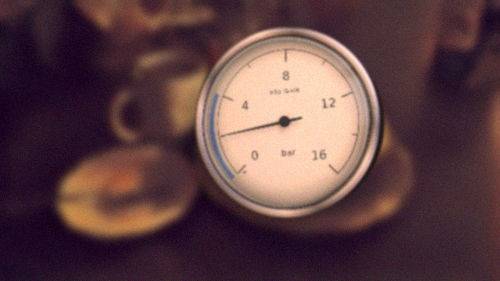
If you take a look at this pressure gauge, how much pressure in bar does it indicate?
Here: 2 bar
